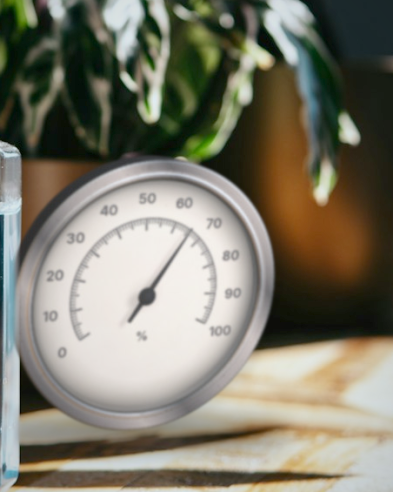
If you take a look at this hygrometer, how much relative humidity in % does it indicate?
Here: 65 %
